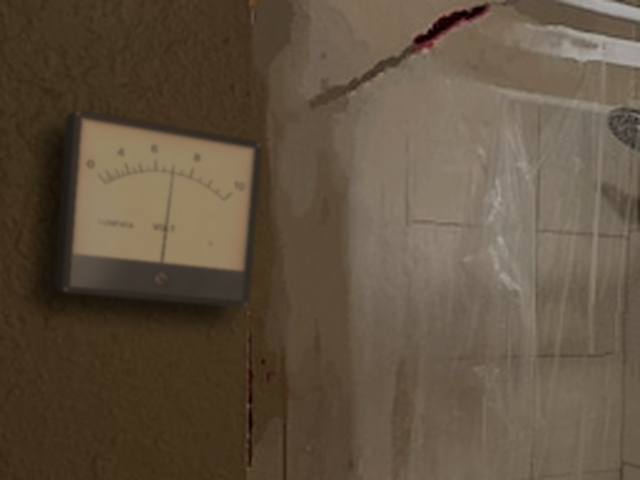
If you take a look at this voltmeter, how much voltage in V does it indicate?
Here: 7 V
